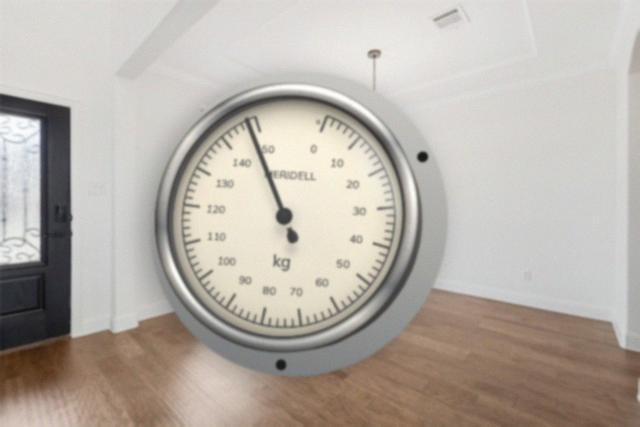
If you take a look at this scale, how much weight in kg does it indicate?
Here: 148 kg
